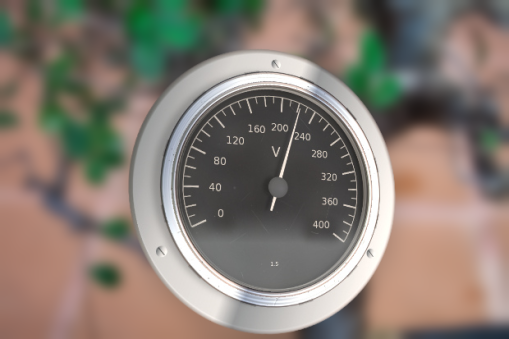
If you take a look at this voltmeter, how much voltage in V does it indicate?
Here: 220 V
